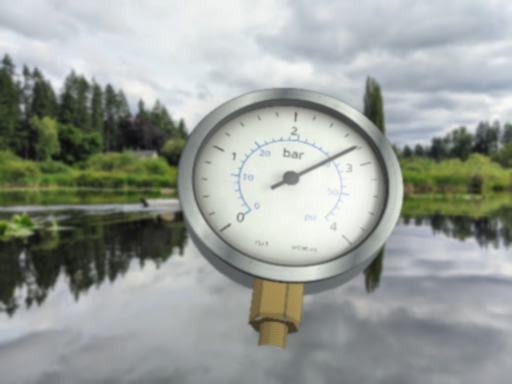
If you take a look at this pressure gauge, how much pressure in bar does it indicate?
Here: 2.8 bar
